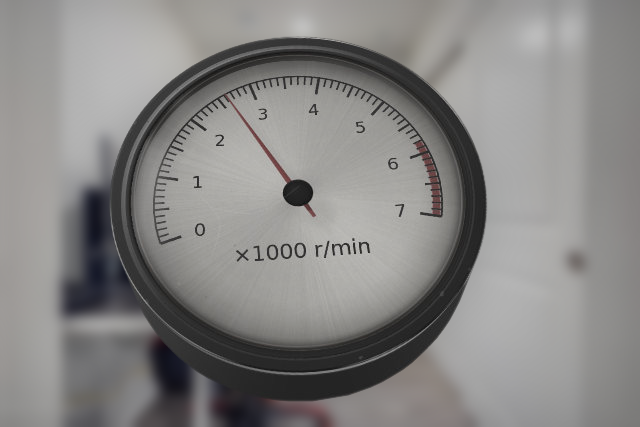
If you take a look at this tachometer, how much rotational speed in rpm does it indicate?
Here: 2600 rpm
